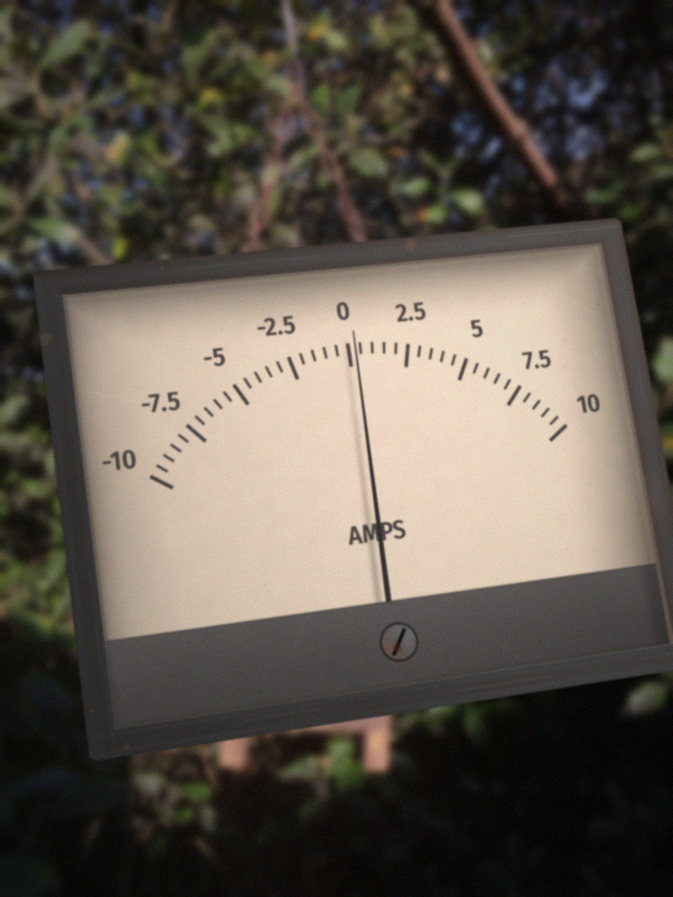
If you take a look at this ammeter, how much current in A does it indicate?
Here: 0.25 A
